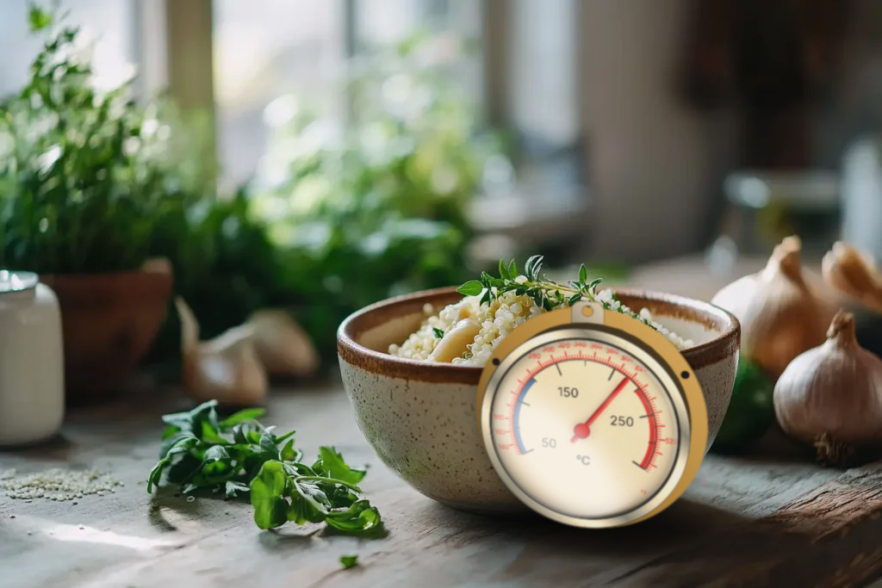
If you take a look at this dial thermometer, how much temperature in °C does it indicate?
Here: 212.5 °C
